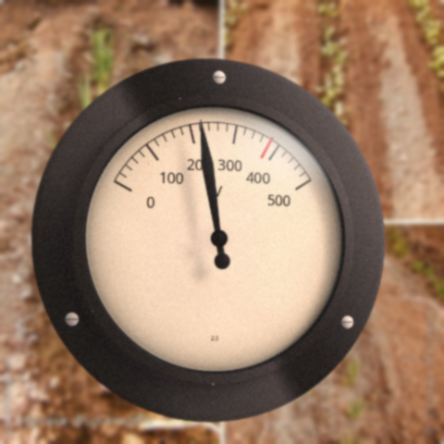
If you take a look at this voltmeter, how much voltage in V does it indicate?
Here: 220 V
